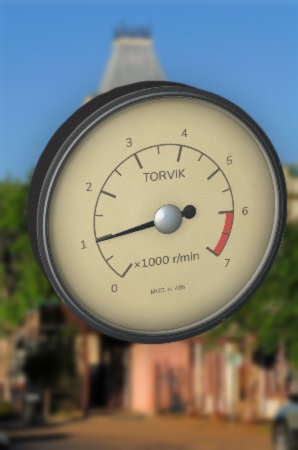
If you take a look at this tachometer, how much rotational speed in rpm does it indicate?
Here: 1000 rpm
